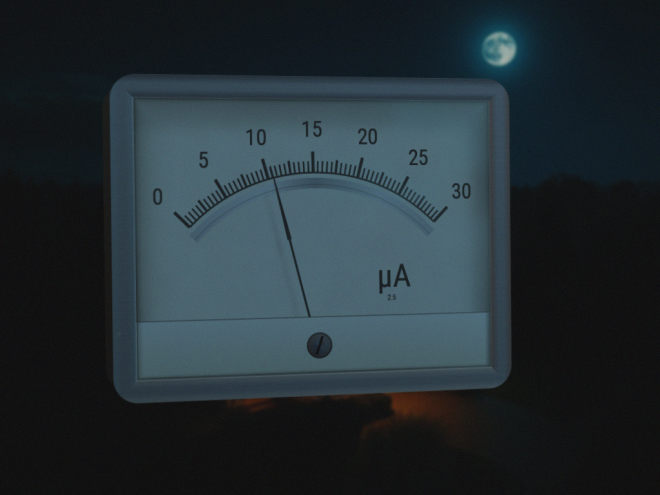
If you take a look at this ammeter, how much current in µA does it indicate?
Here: 10.5 µA
